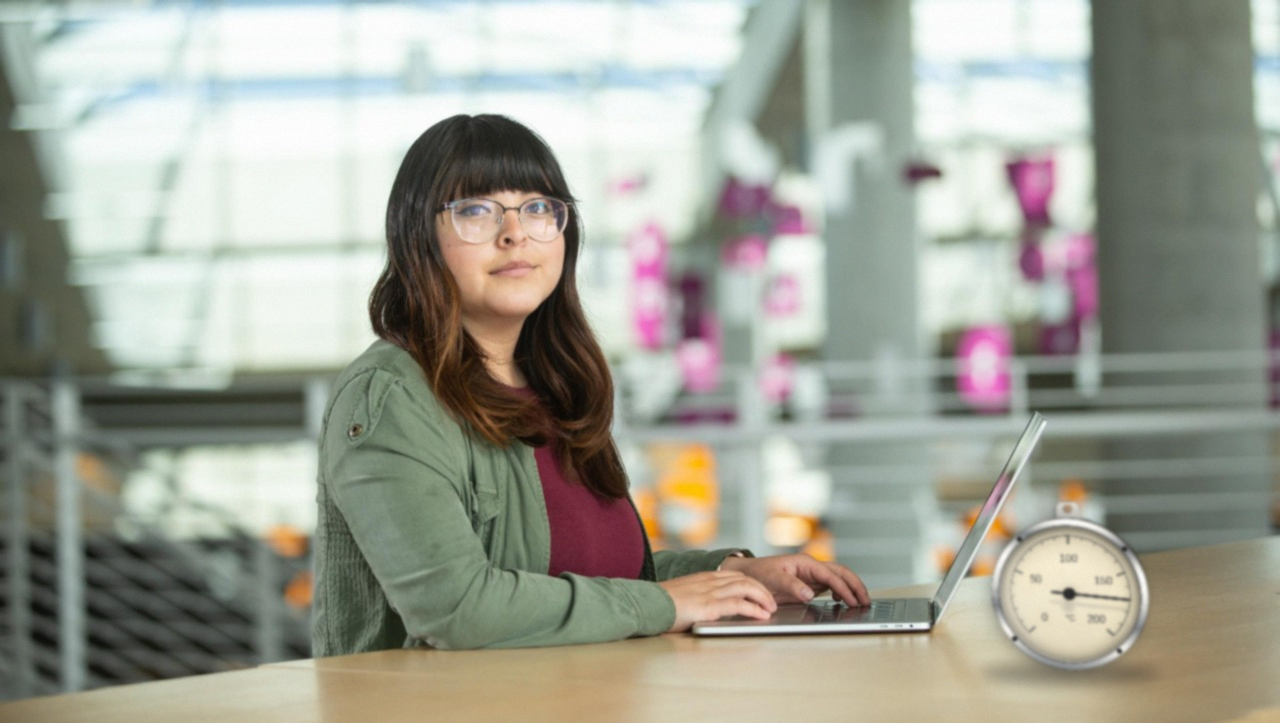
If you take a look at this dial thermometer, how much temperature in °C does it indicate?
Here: 170 °C
